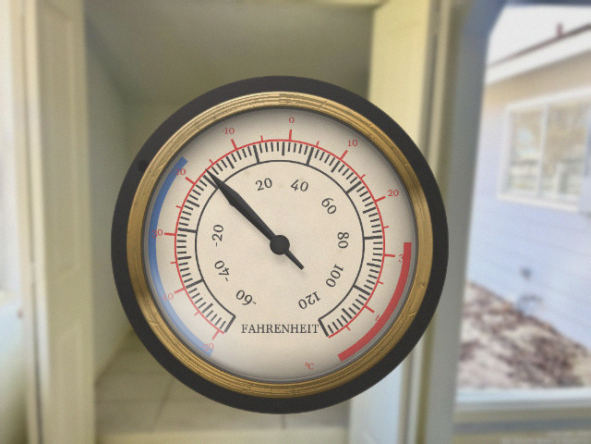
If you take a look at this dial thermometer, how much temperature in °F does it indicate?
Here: 2 °F
